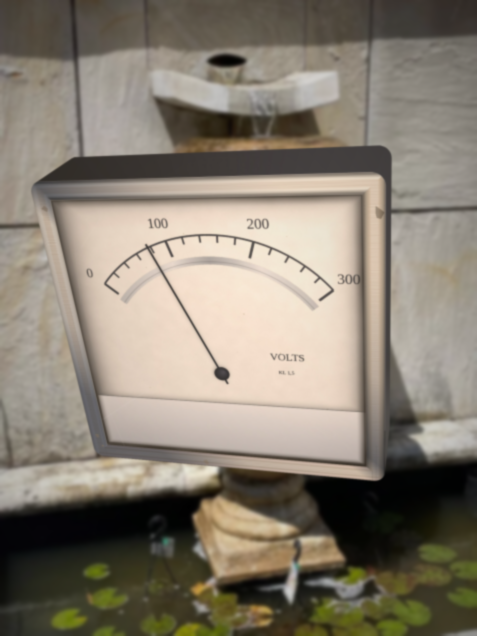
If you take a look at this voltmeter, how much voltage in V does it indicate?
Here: 80 V
